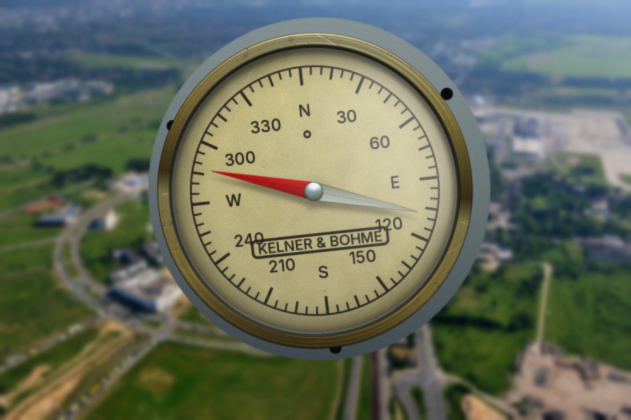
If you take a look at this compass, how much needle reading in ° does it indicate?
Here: 287.5 °
